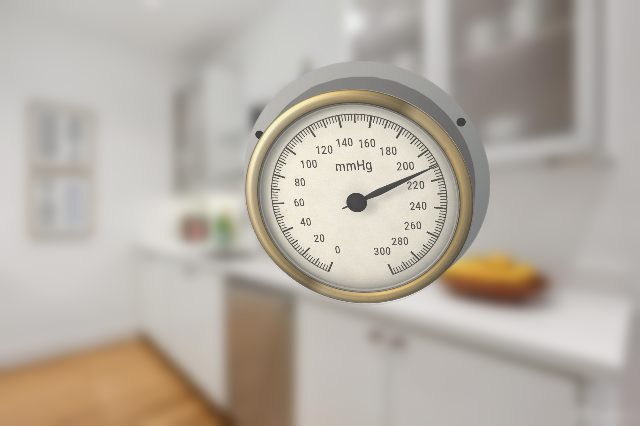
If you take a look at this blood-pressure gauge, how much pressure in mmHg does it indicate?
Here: 210 mmHg
